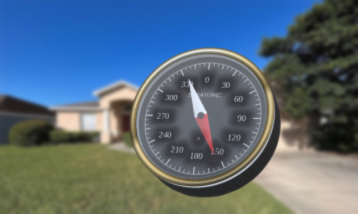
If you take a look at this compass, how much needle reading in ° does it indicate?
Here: 155 °
